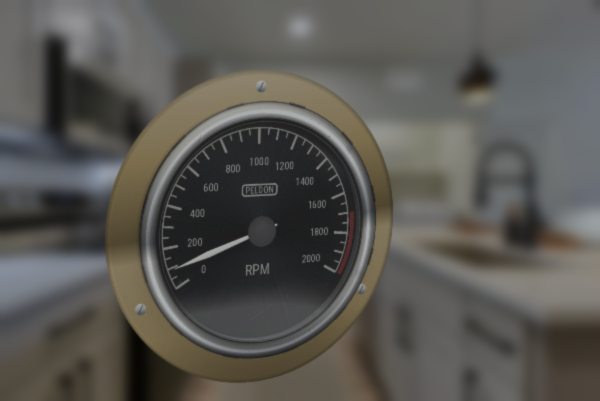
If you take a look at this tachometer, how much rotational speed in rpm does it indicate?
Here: 100 rpm
